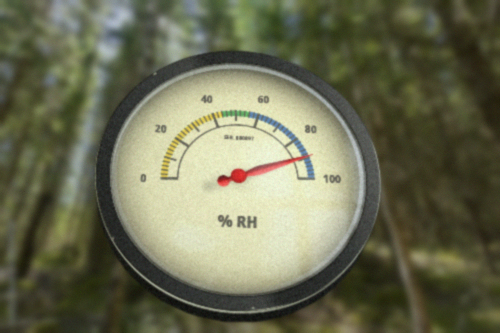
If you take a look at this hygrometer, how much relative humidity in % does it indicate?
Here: 90 %
